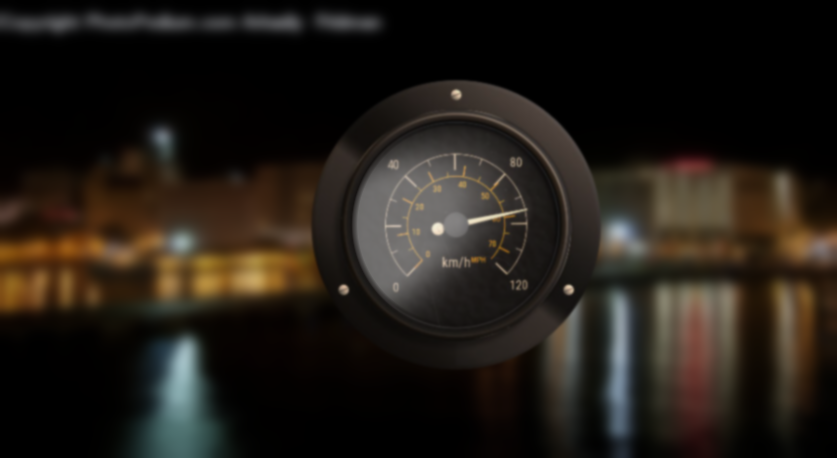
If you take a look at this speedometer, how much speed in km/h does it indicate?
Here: 95 km/h
